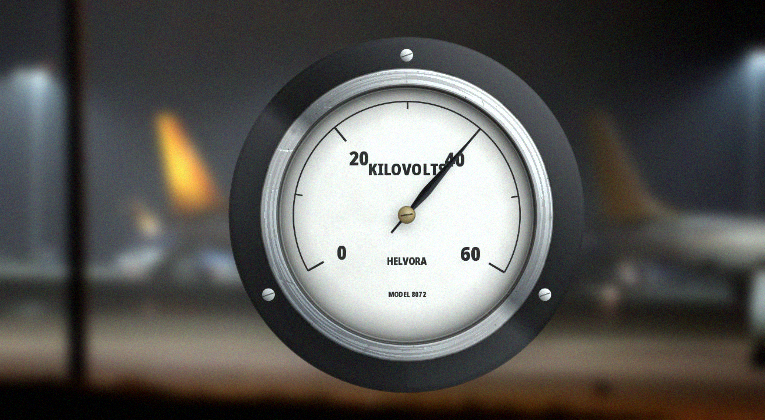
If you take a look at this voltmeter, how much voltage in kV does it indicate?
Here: 40 kV
